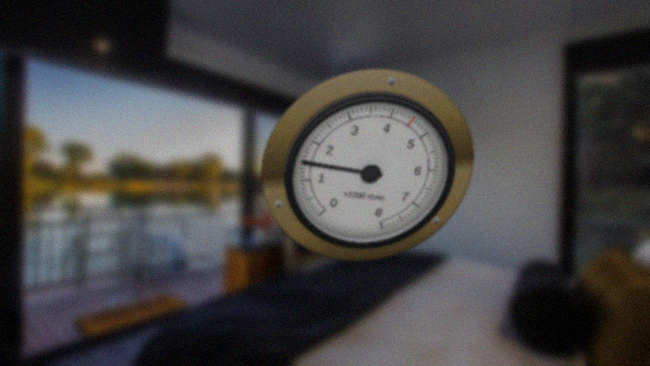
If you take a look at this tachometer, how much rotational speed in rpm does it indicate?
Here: 1500 rpm
